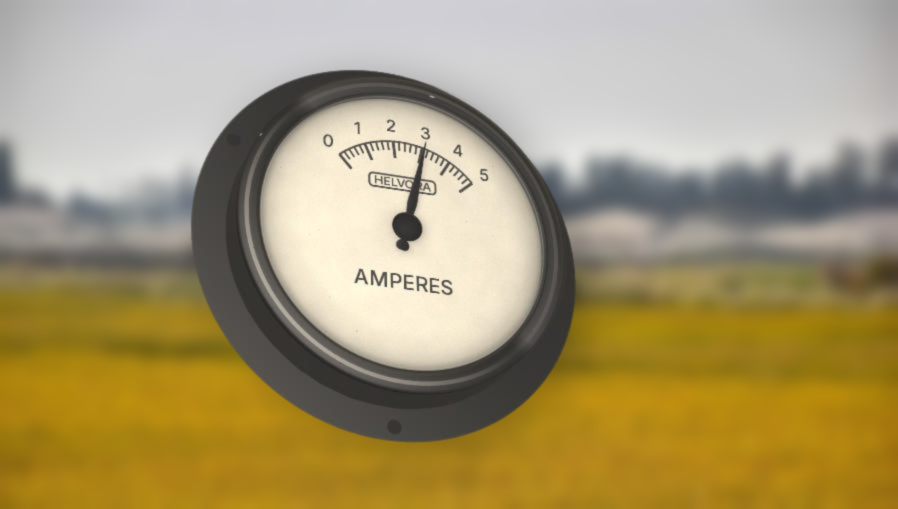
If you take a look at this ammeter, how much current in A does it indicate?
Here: 3 A
